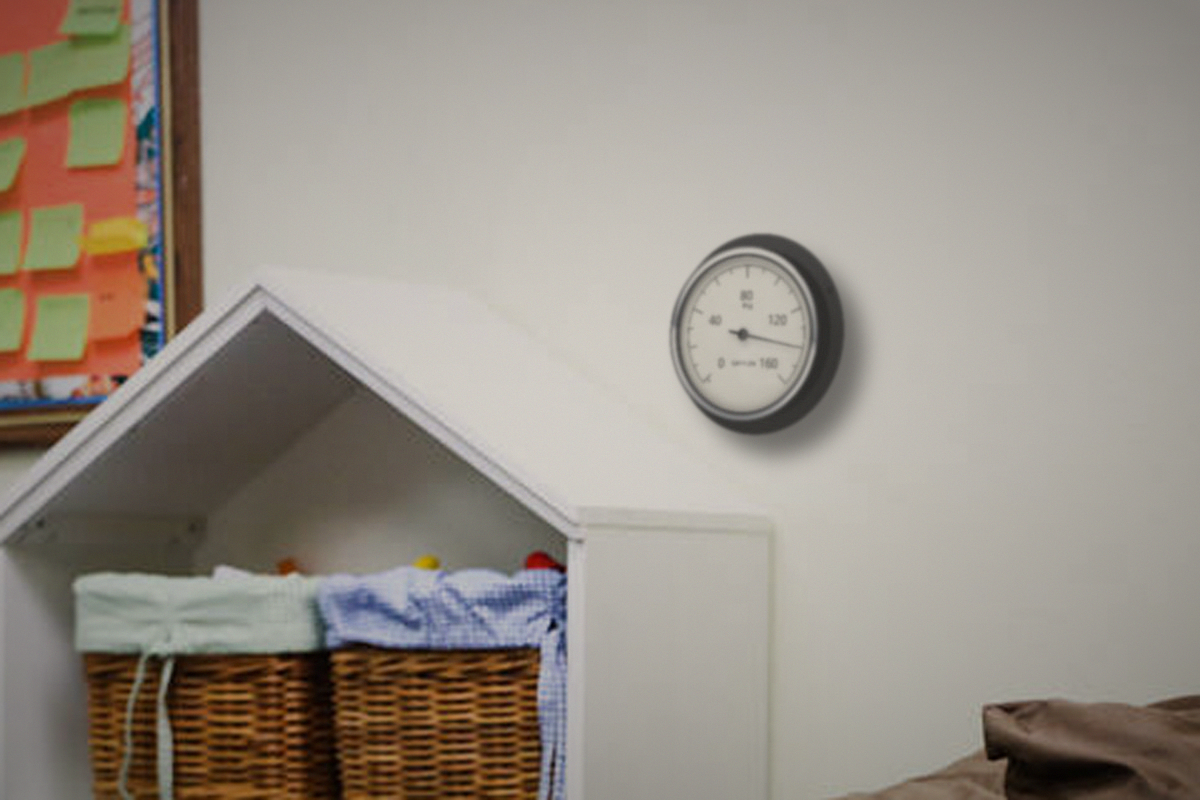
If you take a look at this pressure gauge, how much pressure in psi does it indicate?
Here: 140 psi
